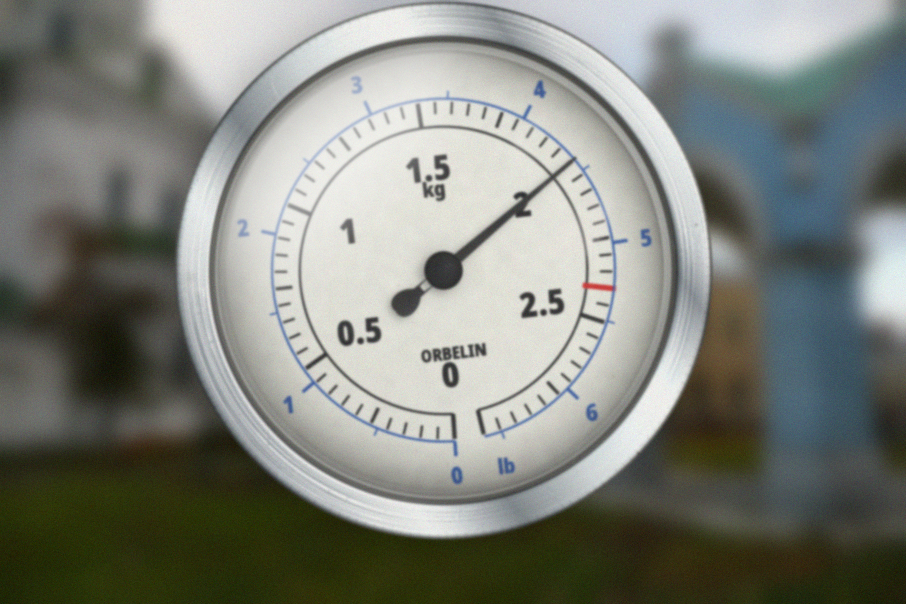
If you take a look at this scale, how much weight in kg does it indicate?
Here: 2 kg
